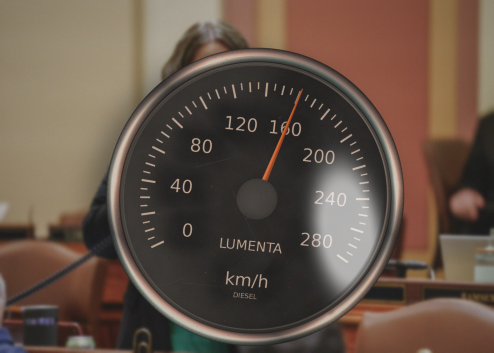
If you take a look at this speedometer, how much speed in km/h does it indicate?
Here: 160 km/h
